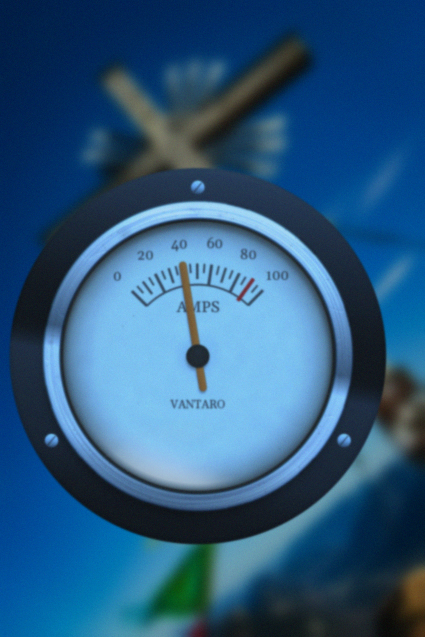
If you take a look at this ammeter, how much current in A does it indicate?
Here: 40 A
